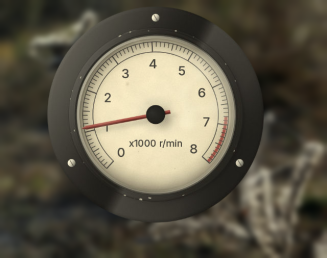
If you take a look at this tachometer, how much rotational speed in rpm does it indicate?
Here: 1100 rpm
